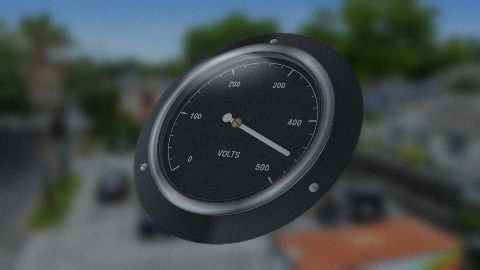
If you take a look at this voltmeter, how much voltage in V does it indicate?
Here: 460 V
